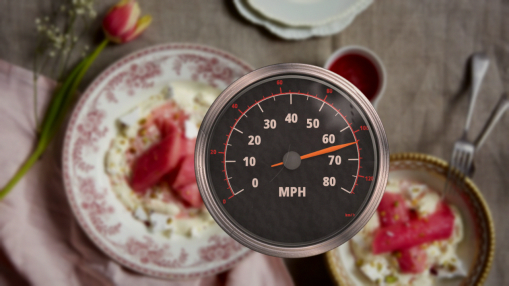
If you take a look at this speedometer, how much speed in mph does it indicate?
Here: 65 mph
